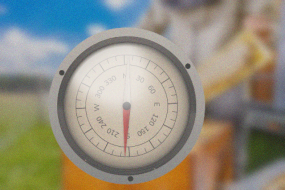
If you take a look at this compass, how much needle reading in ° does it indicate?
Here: 185 °
